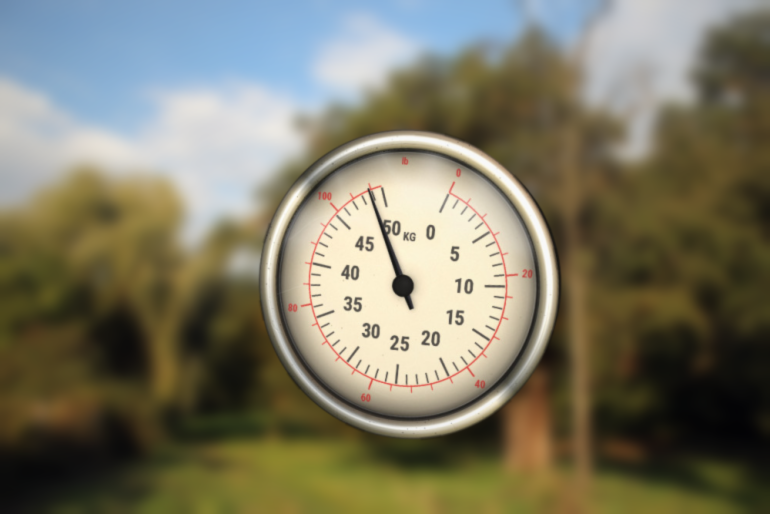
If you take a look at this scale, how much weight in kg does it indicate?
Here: 49 kg
